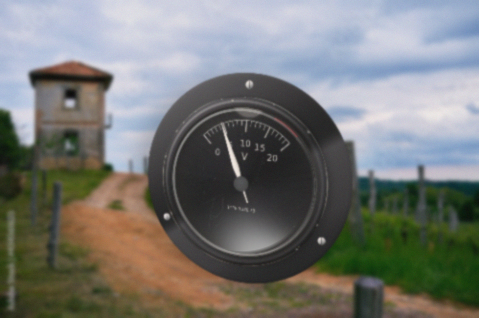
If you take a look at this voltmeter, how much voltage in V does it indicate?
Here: 5 V
